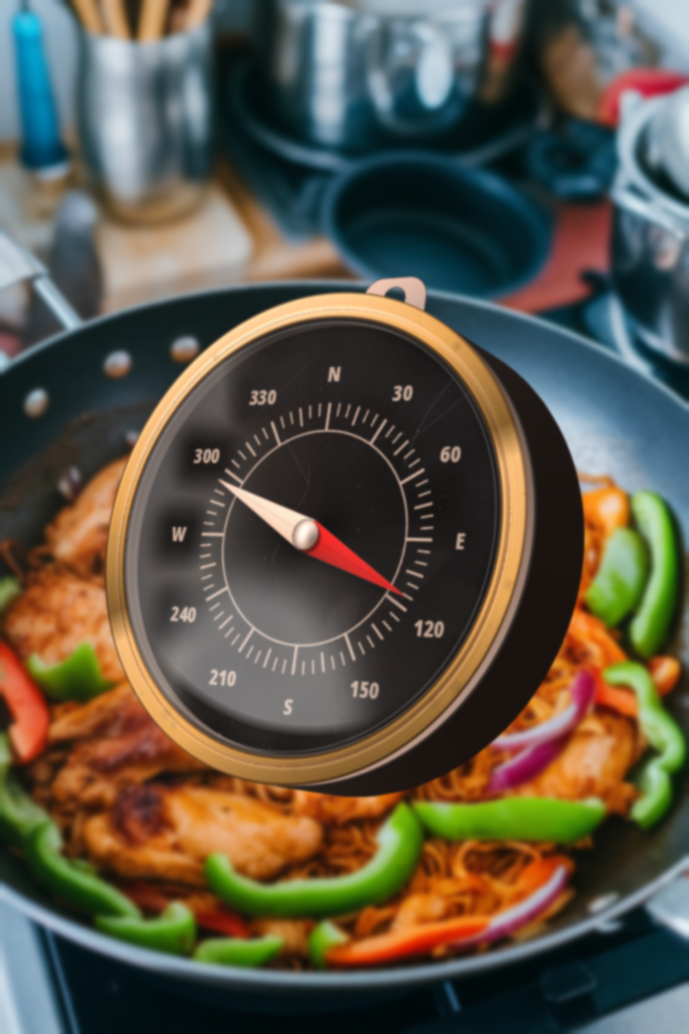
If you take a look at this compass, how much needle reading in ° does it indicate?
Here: 115 °
